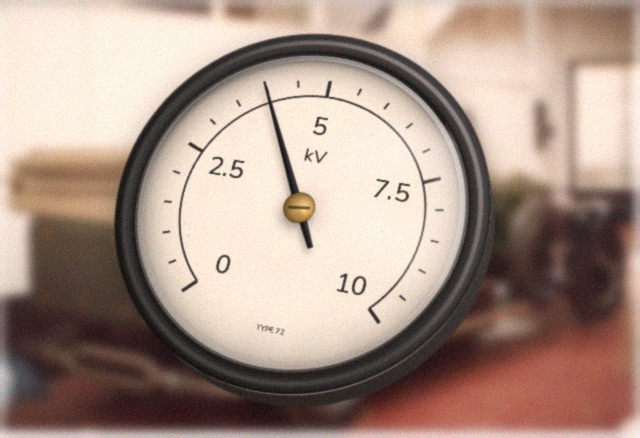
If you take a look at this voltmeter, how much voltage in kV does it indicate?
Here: 4 kV
